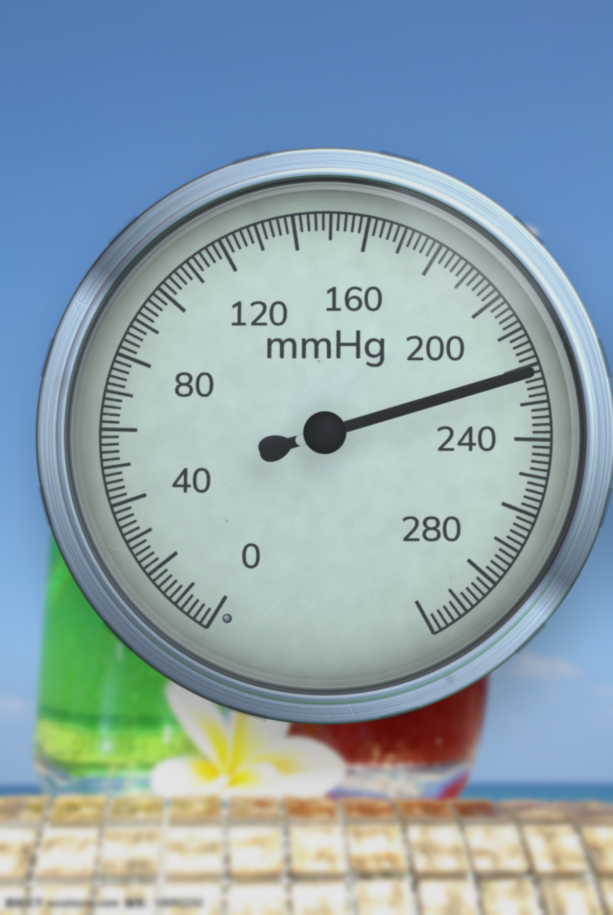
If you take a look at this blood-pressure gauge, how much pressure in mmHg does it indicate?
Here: 222 mmHg
